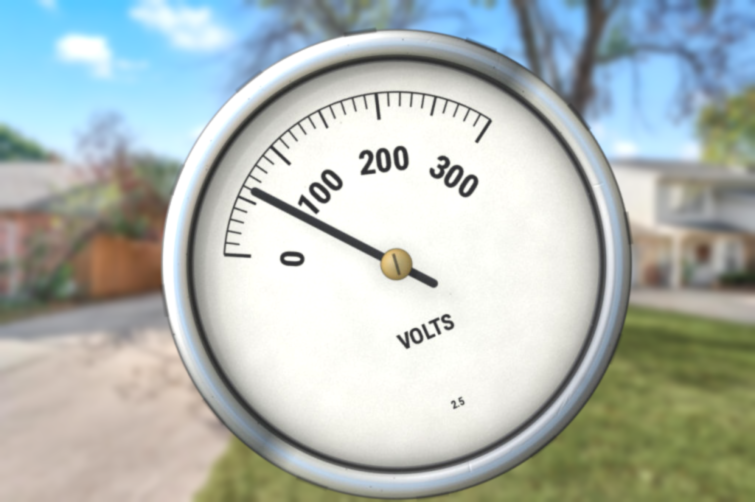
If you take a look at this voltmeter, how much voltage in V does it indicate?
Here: 60 V
